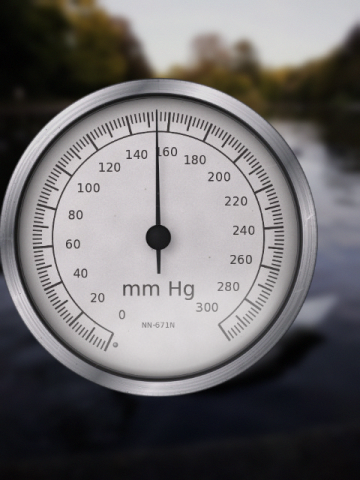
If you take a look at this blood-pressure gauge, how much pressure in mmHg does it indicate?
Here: 154 mmHg
